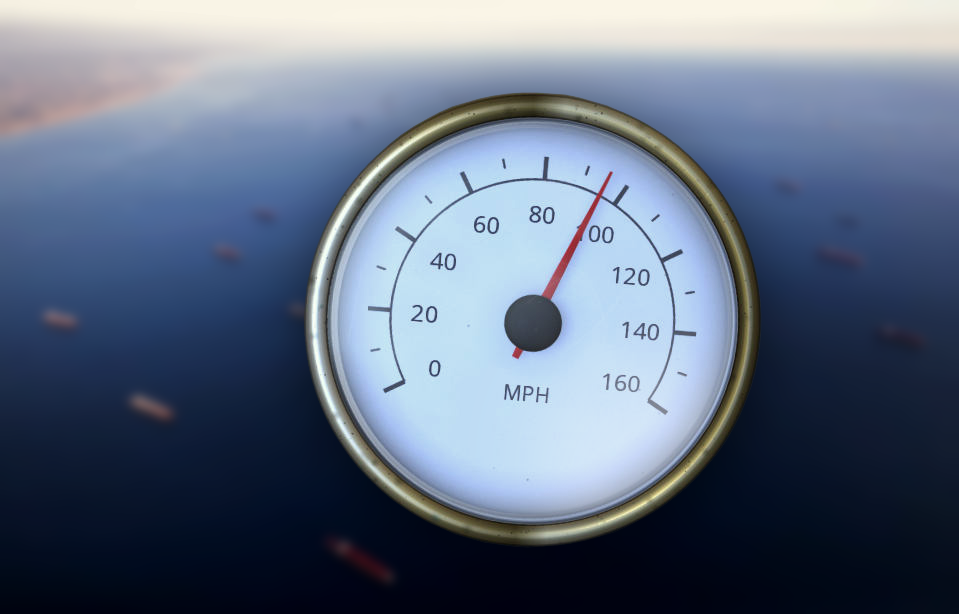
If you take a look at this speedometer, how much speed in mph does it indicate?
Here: 95 mph
